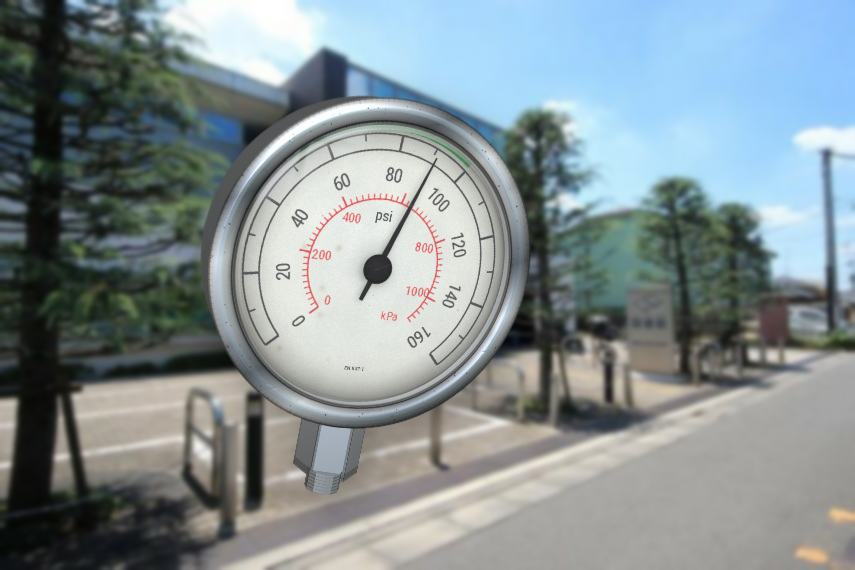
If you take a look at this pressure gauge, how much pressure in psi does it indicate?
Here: 90 psi
